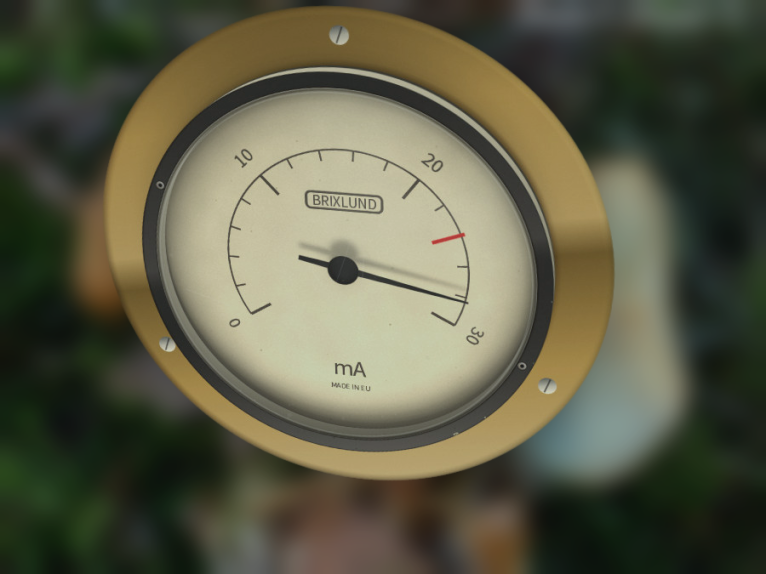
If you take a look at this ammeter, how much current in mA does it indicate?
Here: 28 mA
